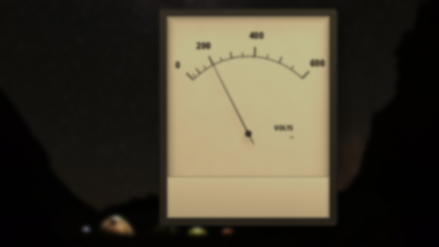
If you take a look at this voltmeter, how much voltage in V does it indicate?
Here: 200 V
